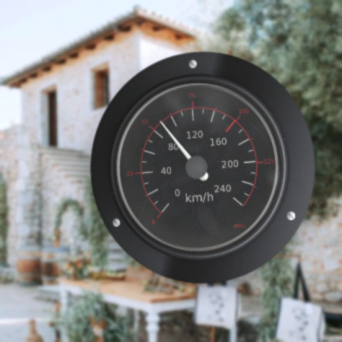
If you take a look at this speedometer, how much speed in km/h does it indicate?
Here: 90 km/h
